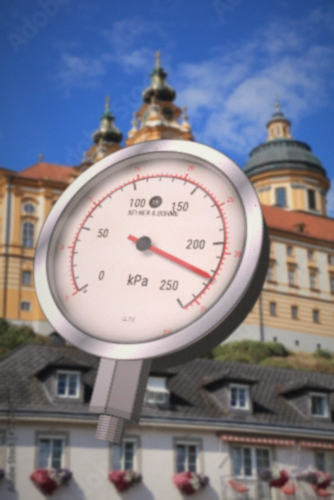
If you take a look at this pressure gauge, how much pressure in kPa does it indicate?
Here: 225 kPa
